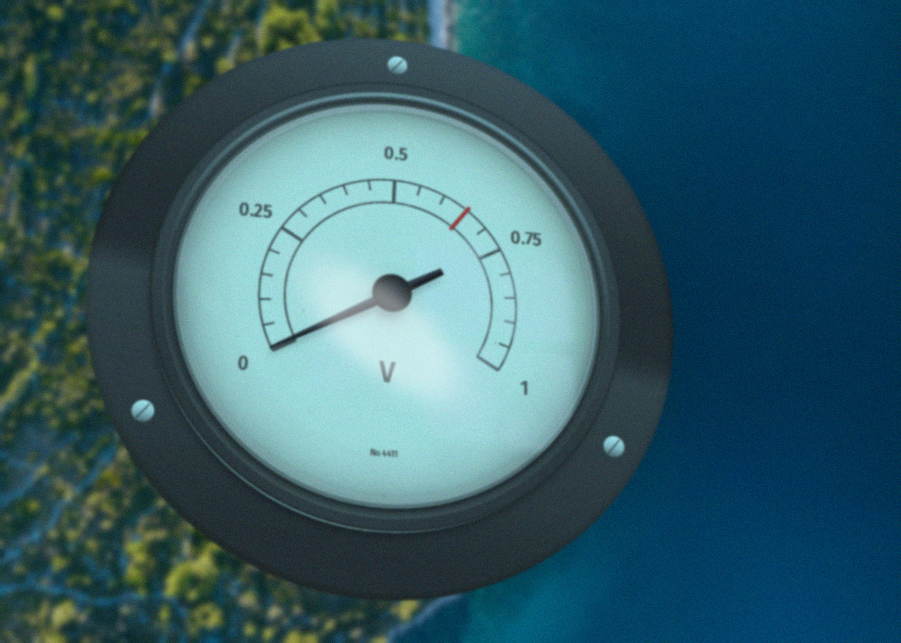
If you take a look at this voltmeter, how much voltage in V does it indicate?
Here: 0 V
